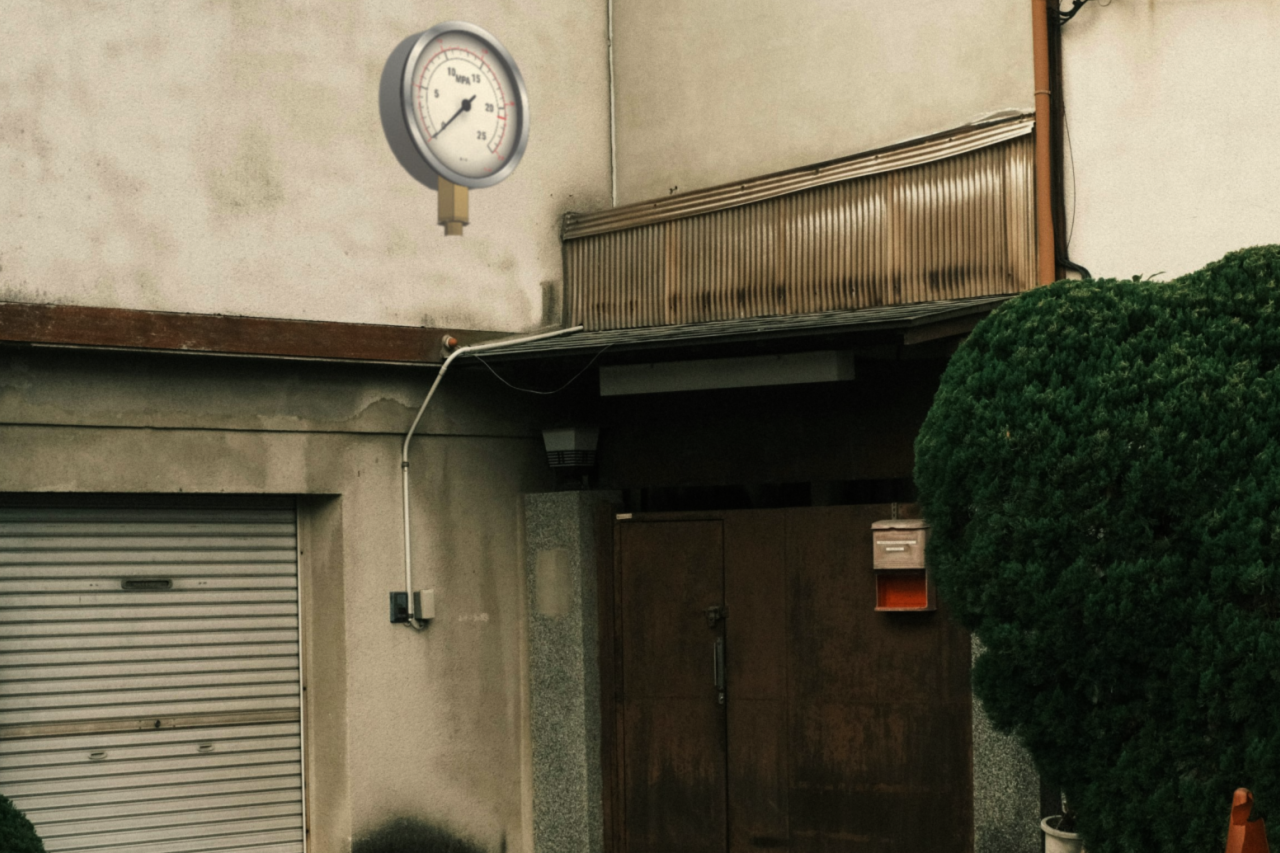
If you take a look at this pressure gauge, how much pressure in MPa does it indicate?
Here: 0 MPa
